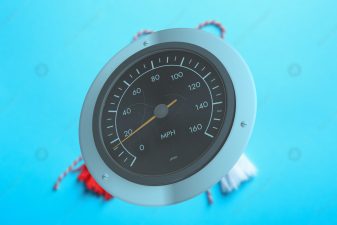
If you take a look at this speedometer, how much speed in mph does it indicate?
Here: 15 mph
